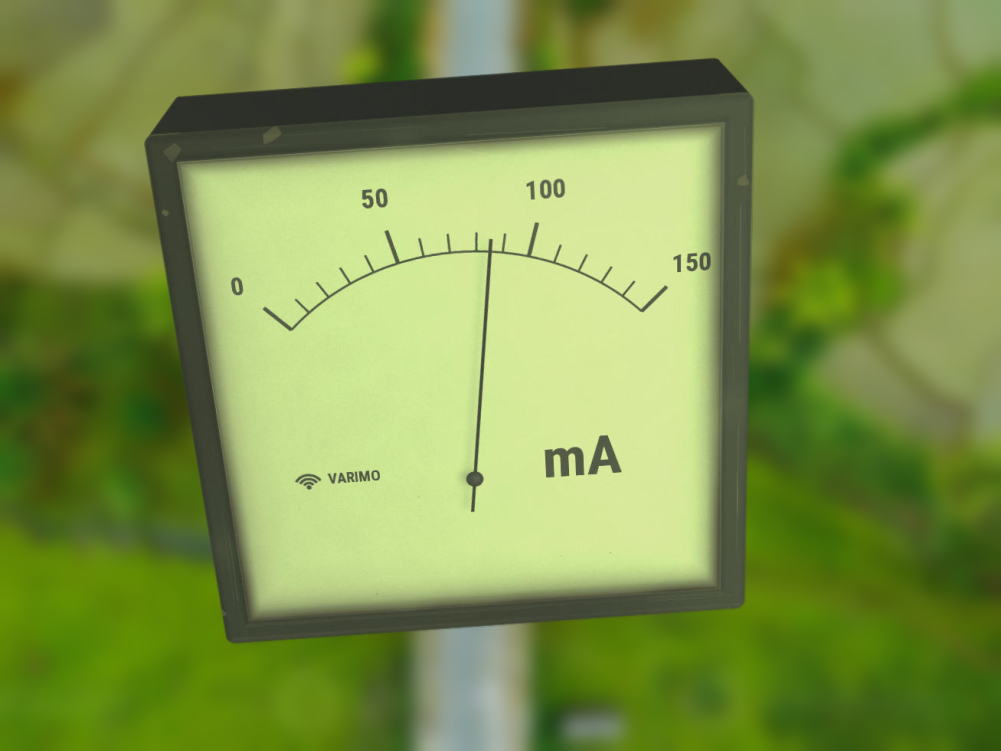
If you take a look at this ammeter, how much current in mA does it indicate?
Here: 85 mA
